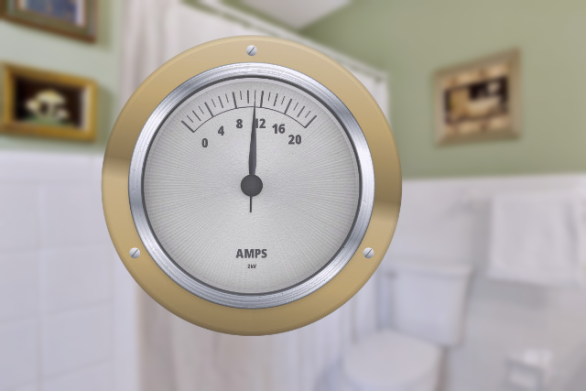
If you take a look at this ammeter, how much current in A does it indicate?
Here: 11 A
